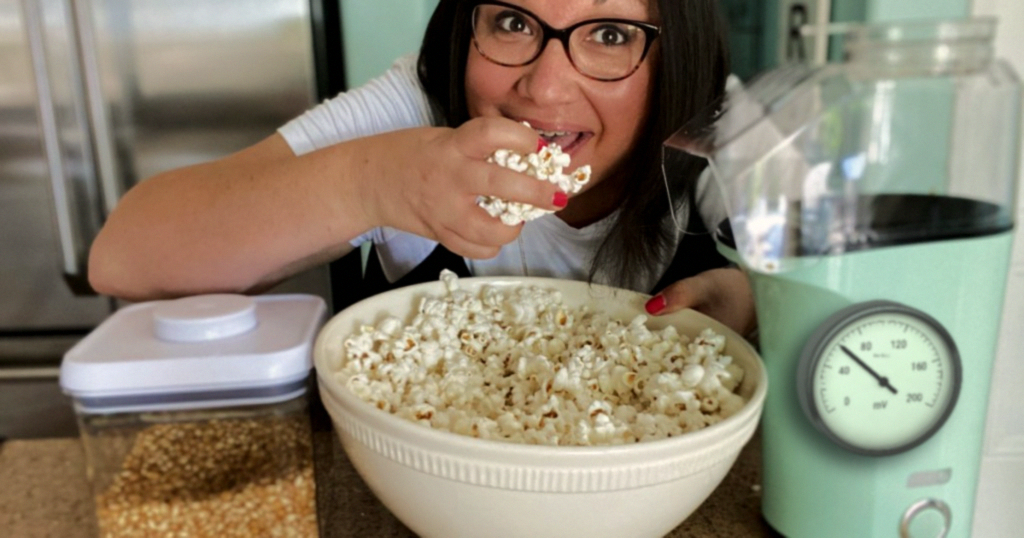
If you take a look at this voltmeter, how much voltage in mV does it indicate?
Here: 60 mV
